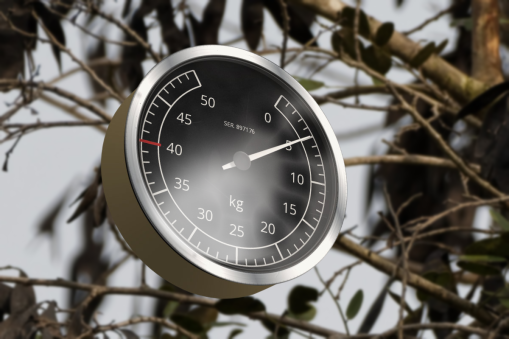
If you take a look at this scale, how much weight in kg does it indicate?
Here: 5 kg
